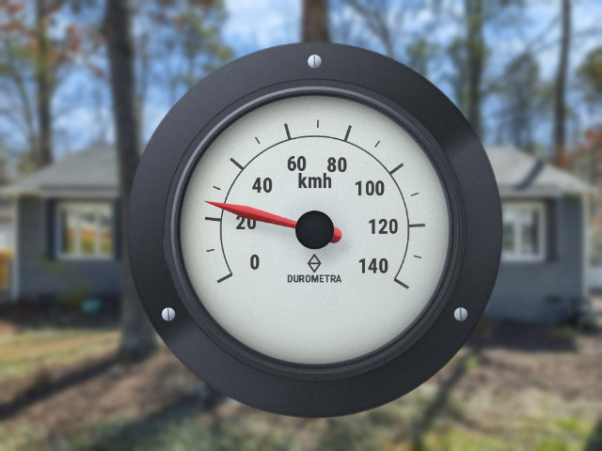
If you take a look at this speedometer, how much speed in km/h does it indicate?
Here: 25 km/h
